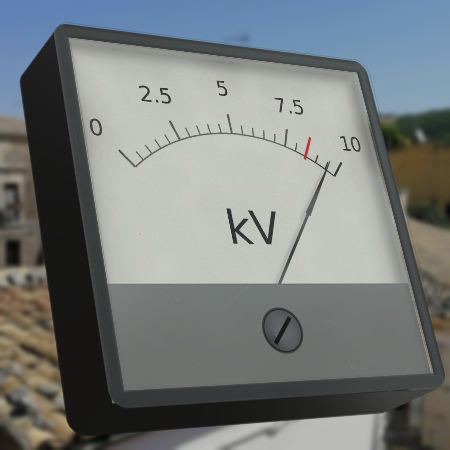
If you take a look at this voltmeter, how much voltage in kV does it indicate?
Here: 9.5 kV
